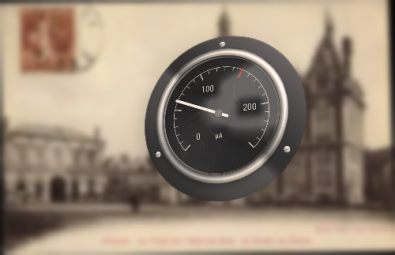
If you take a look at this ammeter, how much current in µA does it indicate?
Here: 60 µA
